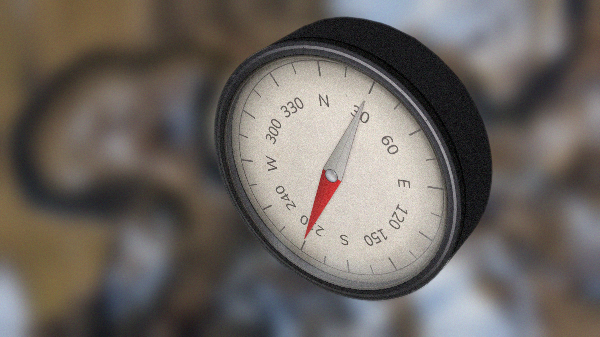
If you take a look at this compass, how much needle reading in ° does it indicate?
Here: 210 °
